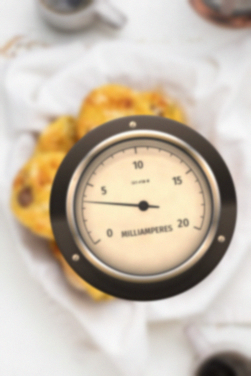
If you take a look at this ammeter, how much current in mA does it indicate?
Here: 3.5 mA
